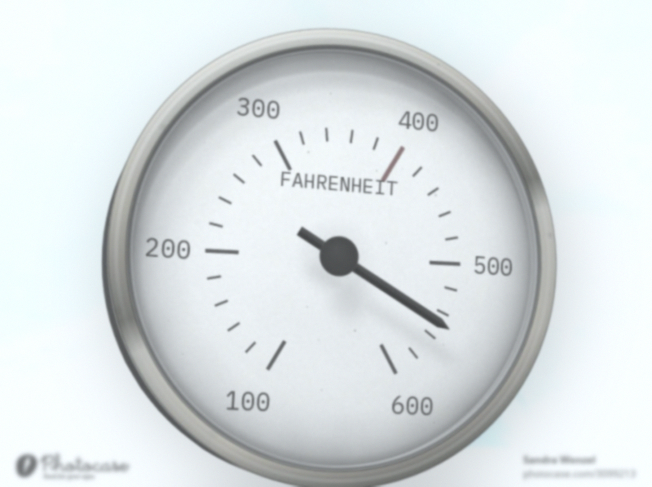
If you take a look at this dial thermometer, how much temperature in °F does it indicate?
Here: 550 °F
